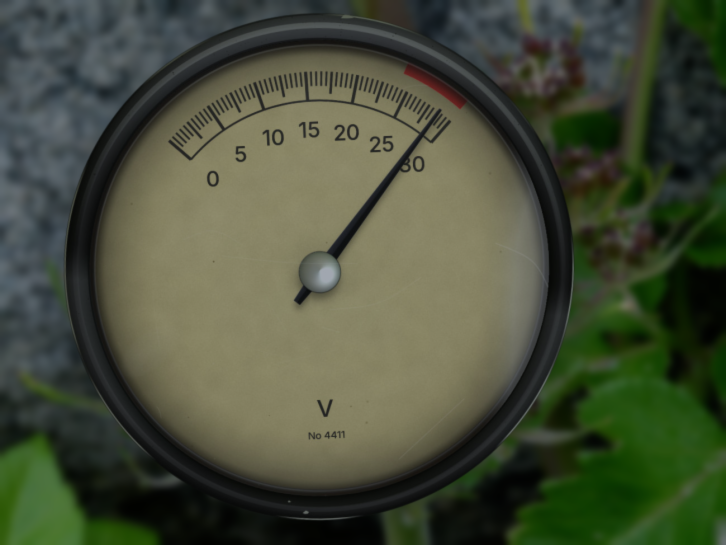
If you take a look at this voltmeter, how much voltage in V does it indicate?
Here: 28.5 V
